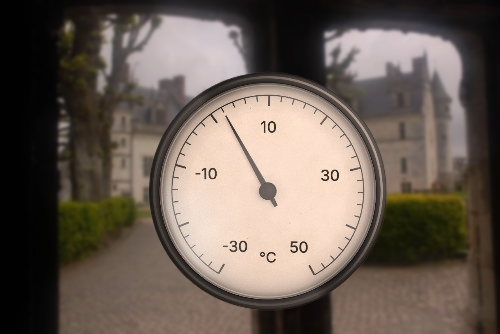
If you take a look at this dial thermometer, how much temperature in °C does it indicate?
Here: 2 °C
